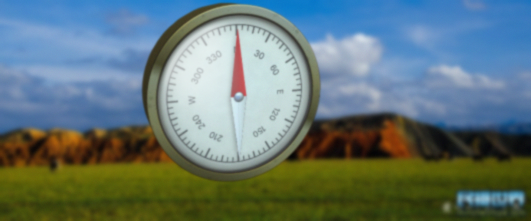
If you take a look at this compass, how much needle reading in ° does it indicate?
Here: 0 °
